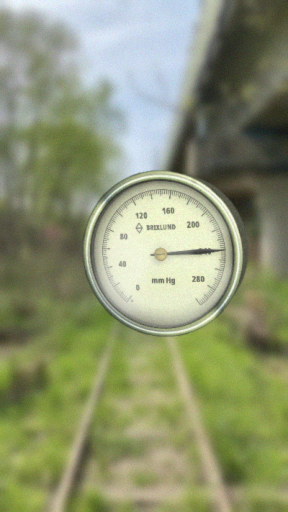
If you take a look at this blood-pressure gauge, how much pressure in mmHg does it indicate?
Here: 240 mmHg
